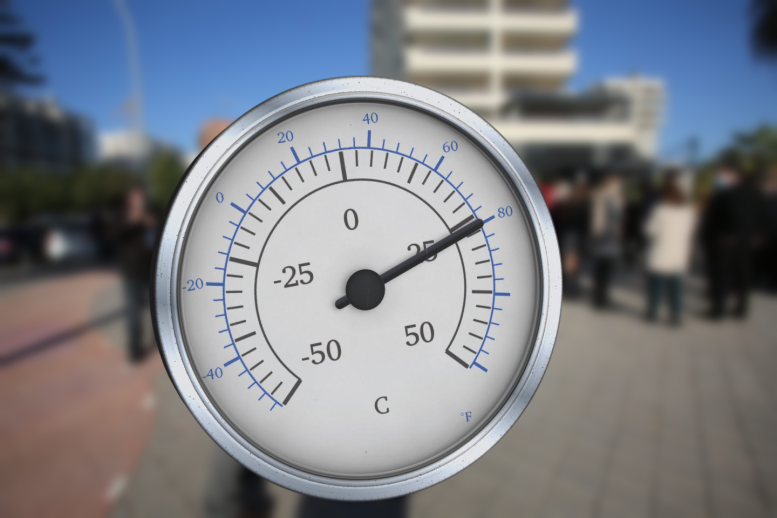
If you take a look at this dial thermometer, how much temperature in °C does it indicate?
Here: 26.25 °C
